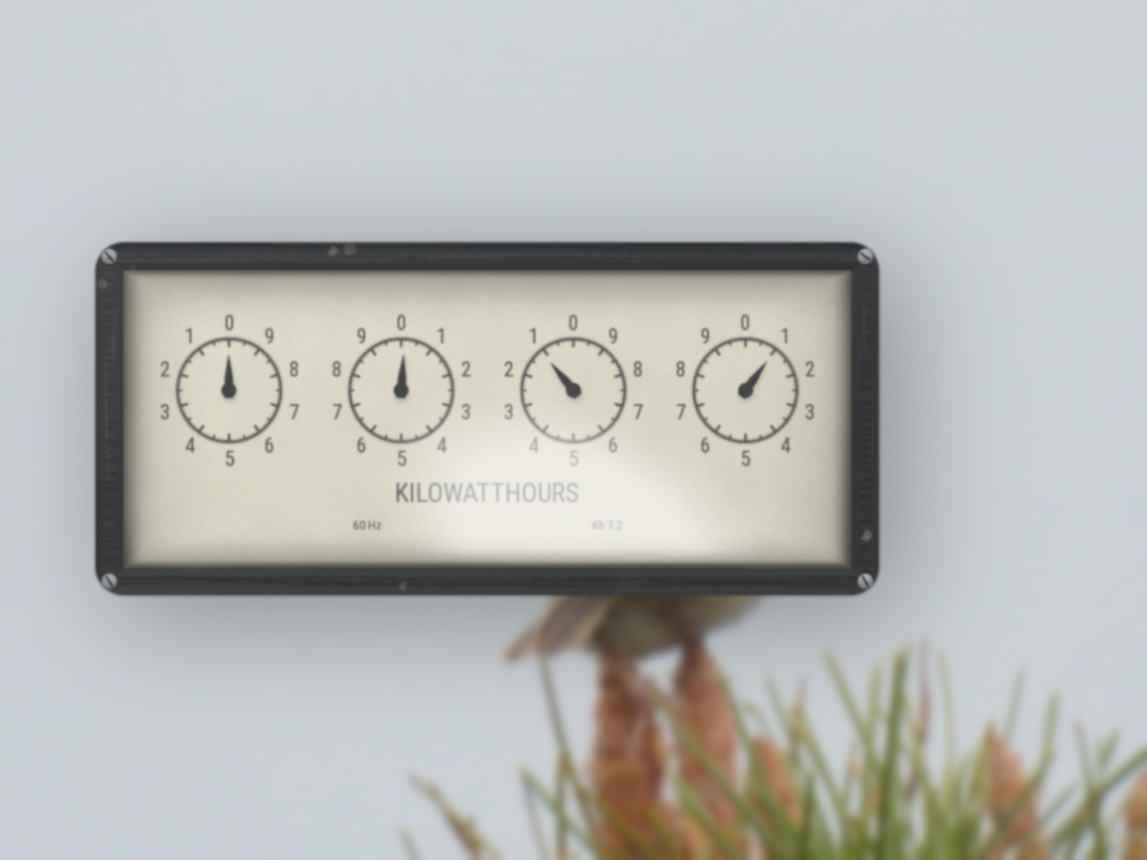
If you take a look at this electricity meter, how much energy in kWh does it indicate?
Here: 11 kWh
